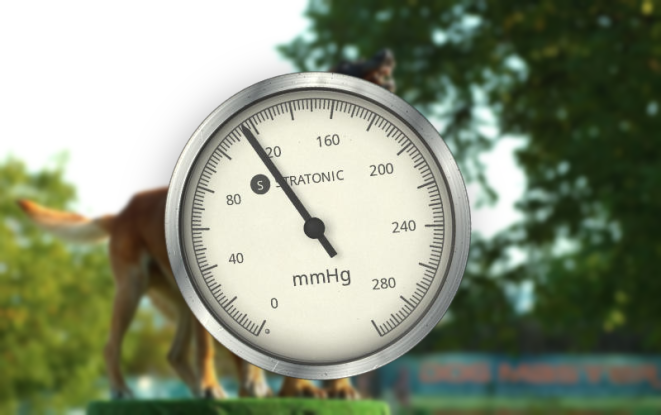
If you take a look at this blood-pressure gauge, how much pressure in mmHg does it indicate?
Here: 116 mmHg
